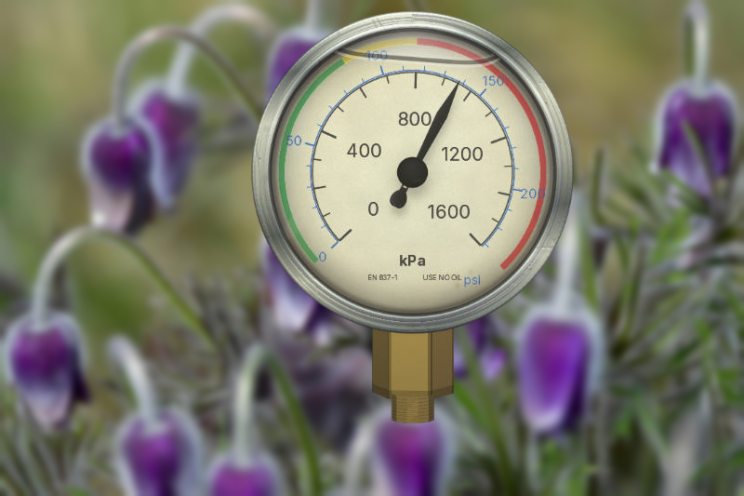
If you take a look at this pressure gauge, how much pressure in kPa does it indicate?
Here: 950 kPa
